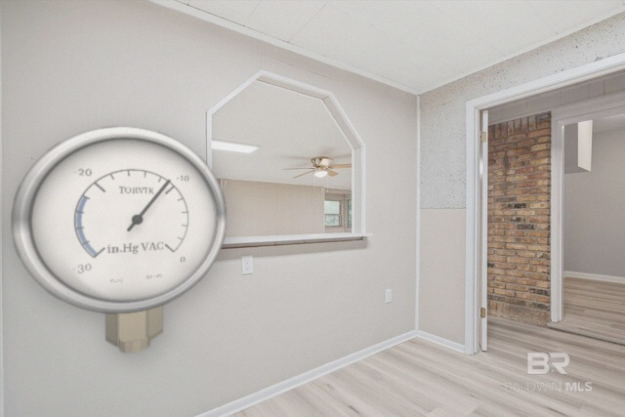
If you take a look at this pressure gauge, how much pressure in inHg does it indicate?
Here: -11 inHg
